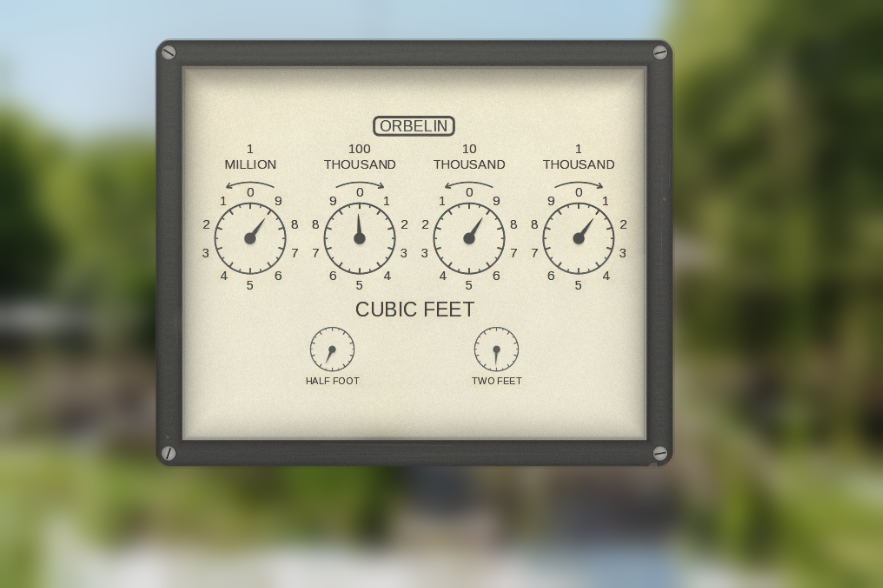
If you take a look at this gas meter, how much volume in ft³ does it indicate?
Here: 899100 ft³
